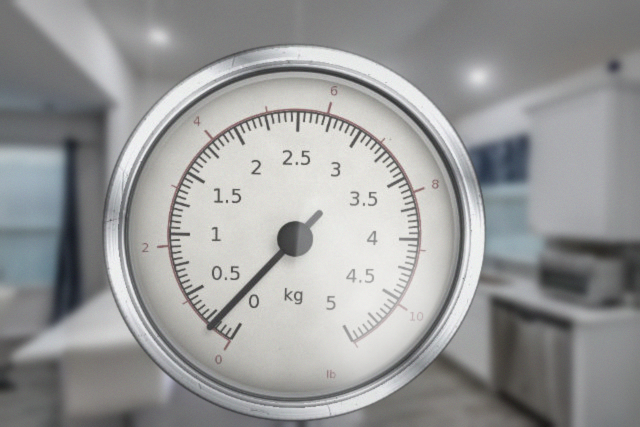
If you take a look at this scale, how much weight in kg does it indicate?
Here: 0.2 kg
